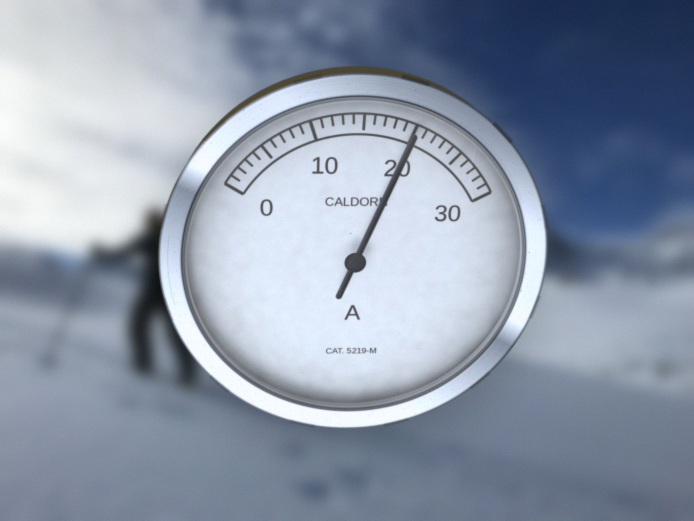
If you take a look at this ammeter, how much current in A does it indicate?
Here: 20 A
